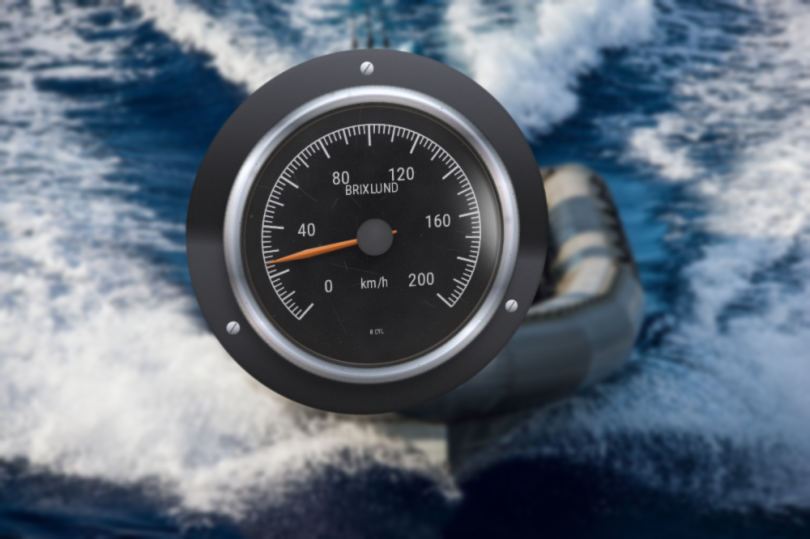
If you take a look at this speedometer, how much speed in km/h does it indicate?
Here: 26 km/h
